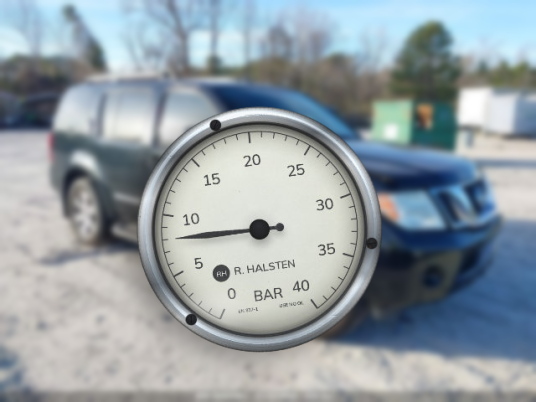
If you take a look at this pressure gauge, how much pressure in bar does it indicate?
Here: 8 bar
